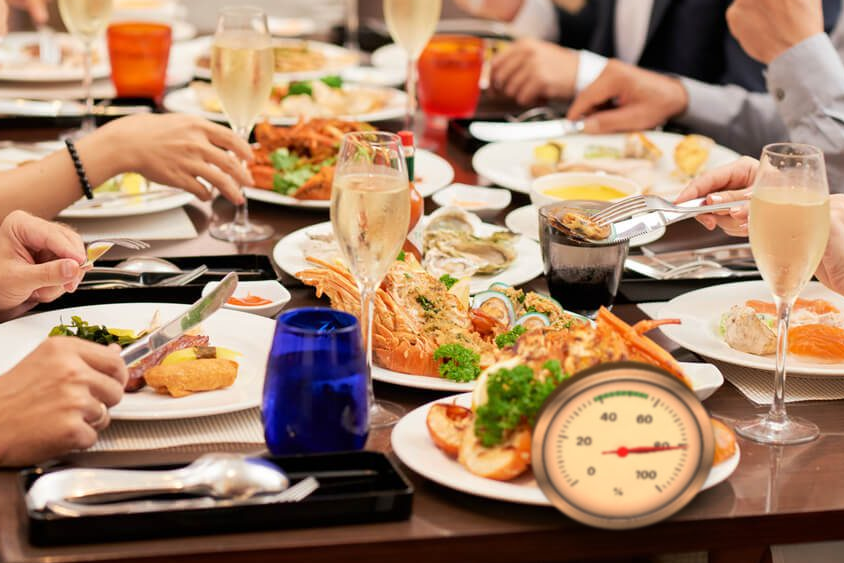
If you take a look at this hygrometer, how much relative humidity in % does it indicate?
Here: 80 %
